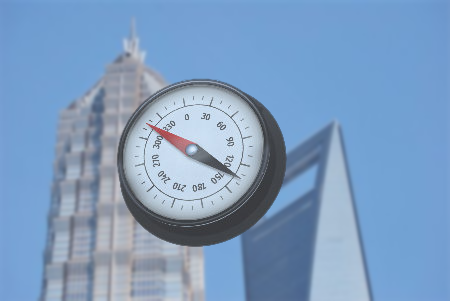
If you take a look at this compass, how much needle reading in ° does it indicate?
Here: 315 °
